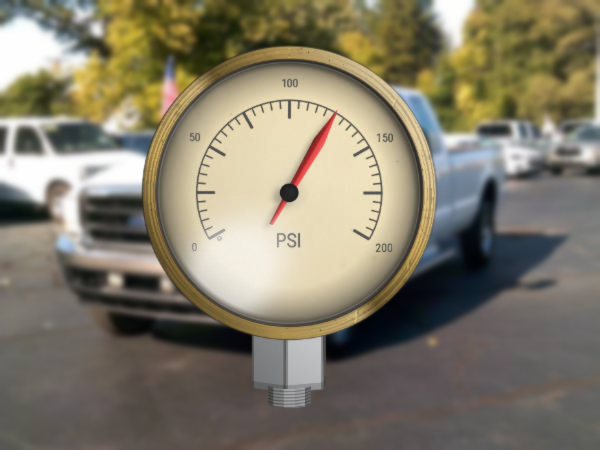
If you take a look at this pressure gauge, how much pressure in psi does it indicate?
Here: 125 psi
